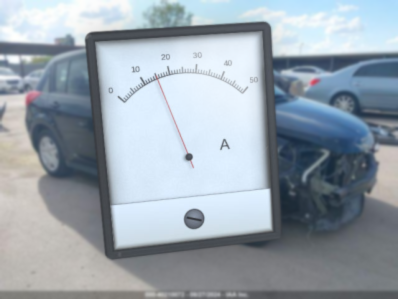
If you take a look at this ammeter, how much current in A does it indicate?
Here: 15 A
